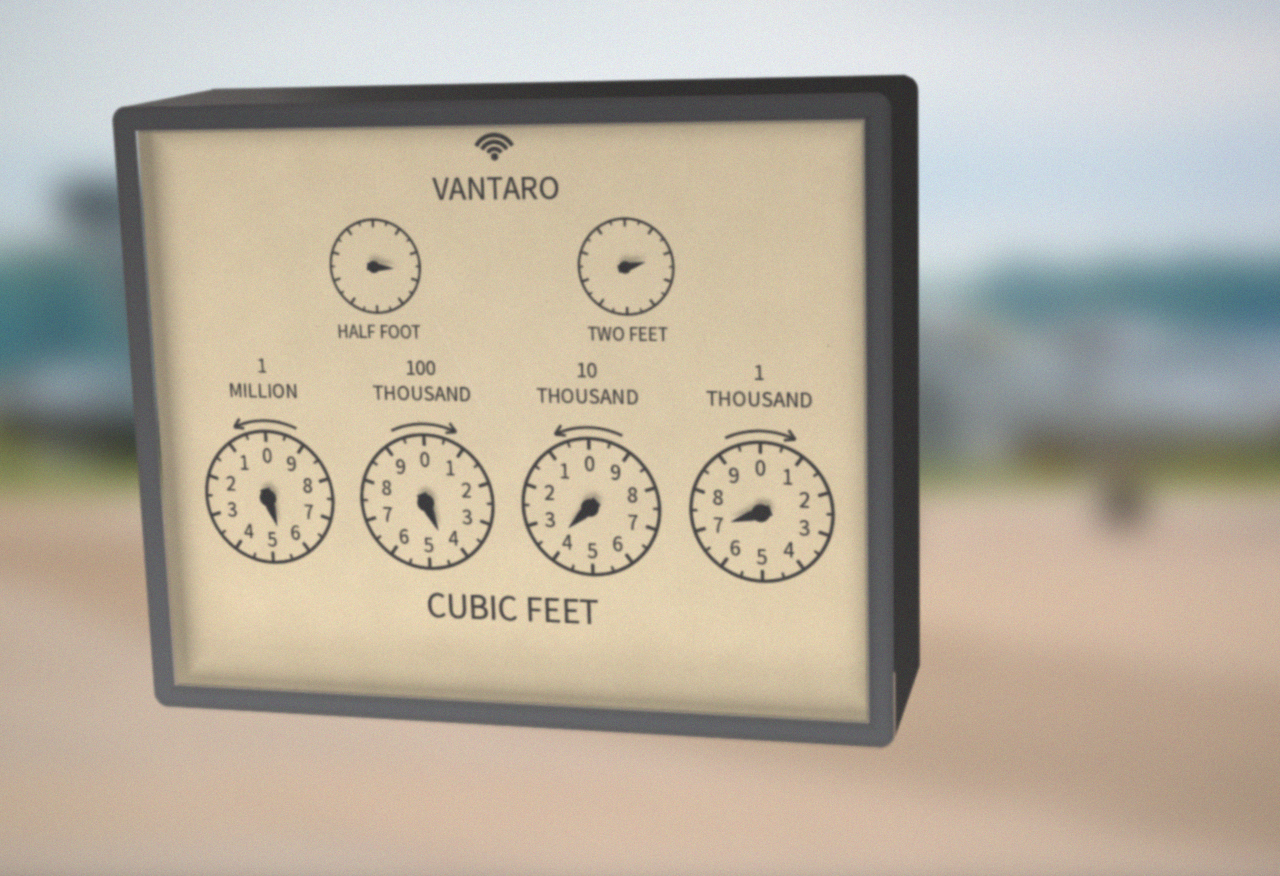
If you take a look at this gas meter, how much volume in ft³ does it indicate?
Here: 543700 ft³
